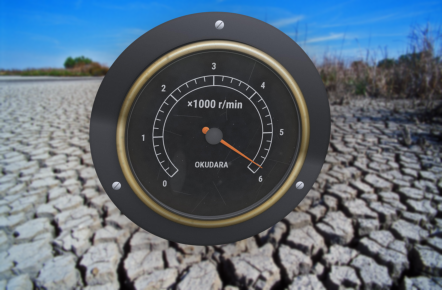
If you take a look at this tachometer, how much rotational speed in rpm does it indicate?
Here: 5800 rpm
